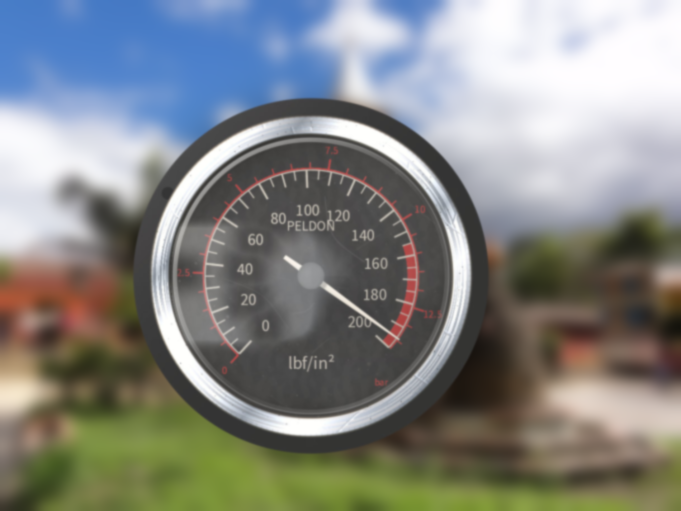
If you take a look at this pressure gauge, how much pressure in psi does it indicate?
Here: 195 psi
